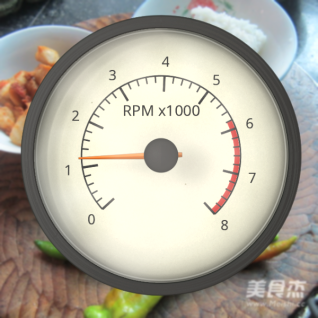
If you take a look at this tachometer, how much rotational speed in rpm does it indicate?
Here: 1200 rpm
